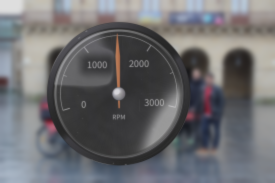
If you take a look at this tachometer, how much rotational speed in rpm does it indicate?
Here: 1500 rpm
